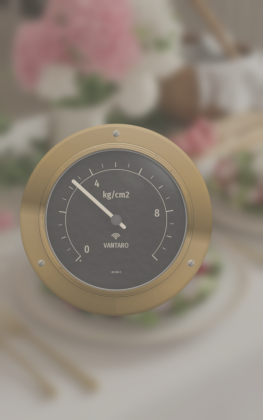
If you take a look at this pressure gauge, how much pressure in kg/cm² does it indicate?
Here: 3.25 kg/cm²
